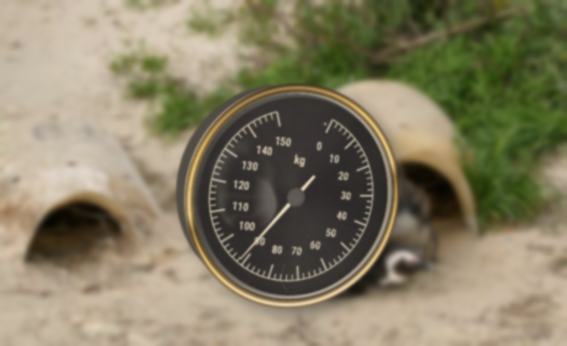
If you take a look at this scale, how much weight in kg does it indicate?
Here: 92 kg
